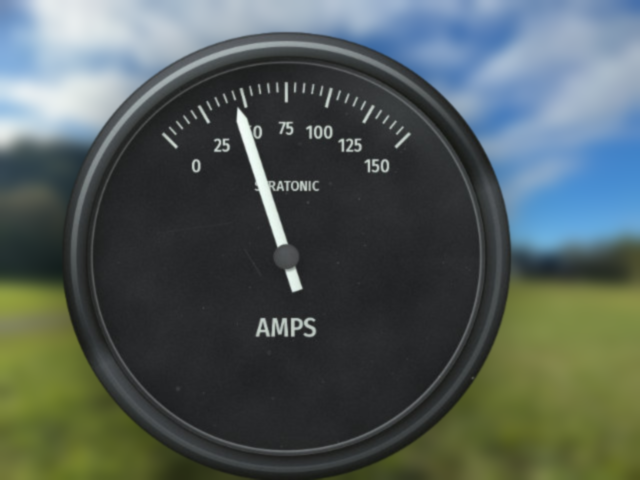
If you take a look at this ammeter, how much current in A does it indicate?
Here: 45 A
